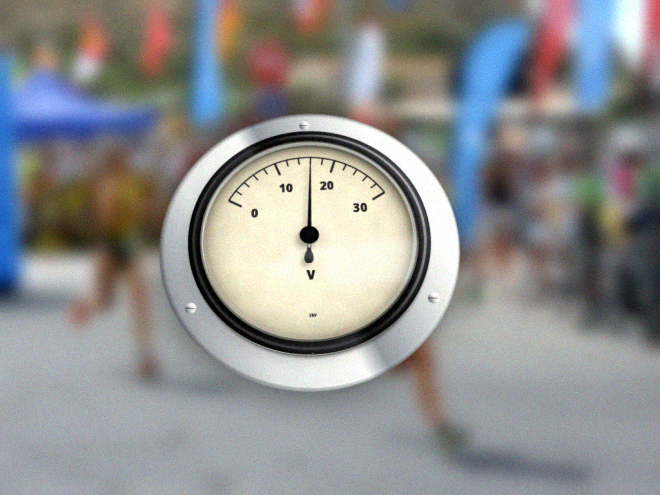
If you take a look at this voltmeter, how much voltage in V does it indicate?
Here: 16 V
